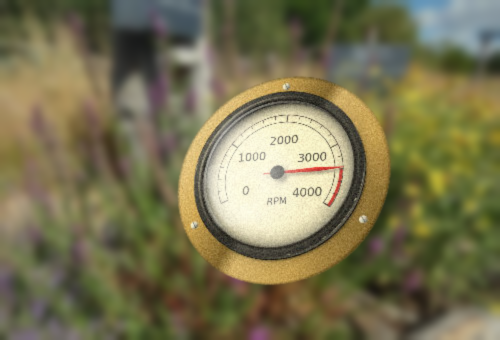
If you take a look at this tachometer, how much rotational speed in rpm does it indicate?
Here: 3400 rpm
